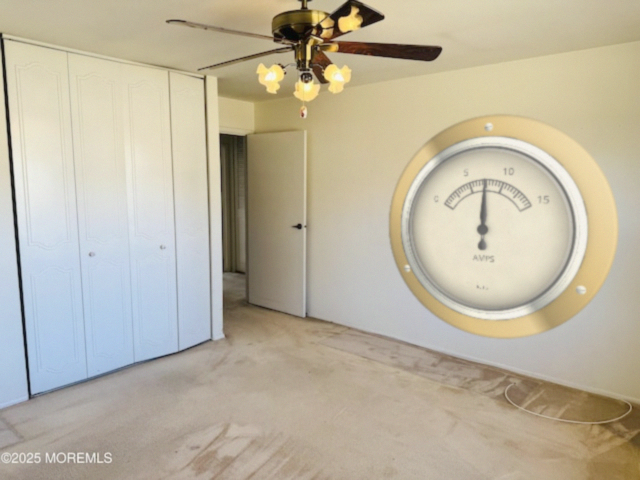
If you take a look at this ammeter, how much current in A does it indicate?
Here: 7.5 A
